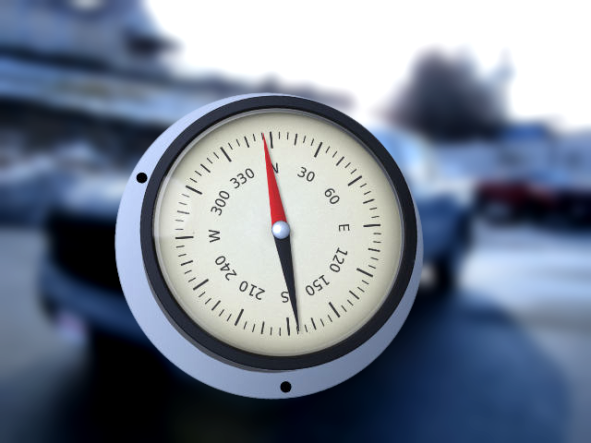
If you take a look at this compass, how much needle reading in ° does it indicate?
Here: 355 °
